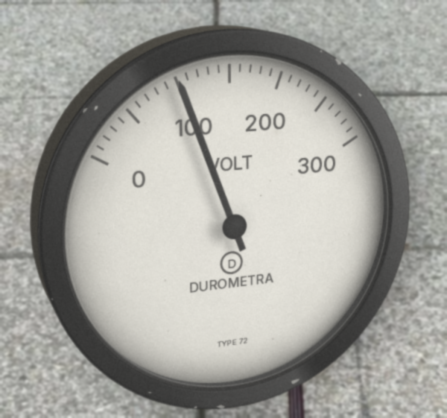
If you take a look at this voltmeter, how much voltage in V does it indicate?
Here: 100 V
